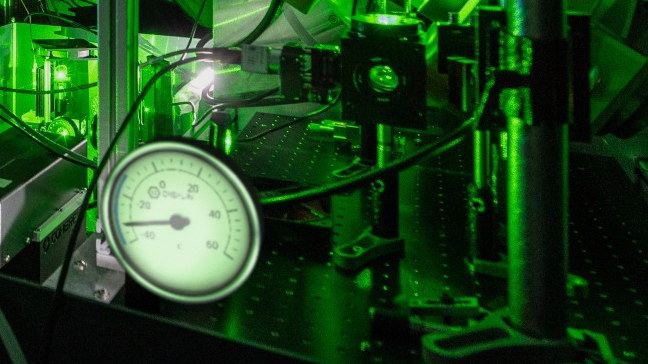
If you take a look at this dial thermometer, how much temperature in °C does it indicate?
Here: -32 °C
